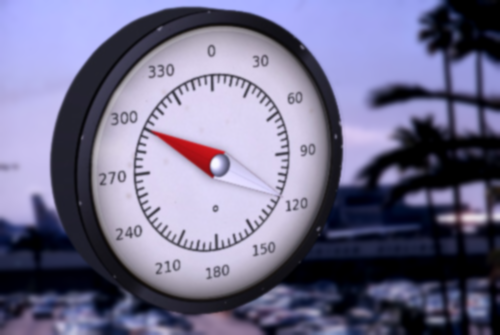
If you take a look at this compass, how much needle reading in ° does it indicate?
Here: 300 °
